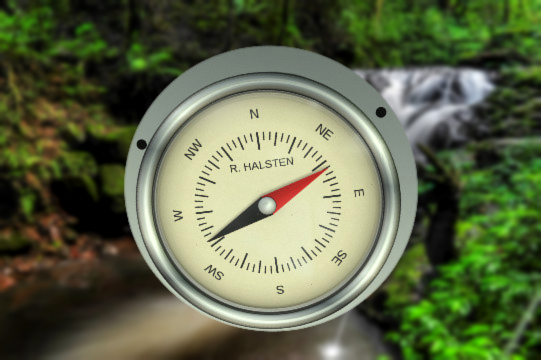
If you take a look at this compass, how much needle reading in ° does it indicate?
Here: 65 °
